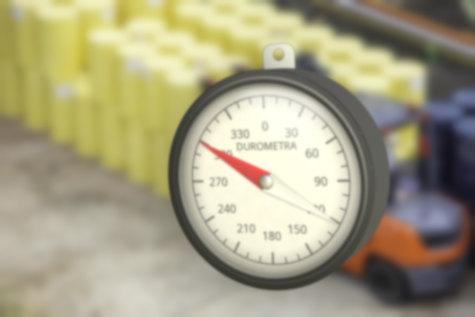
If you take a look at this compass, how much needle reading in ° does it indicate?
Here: 300 °
